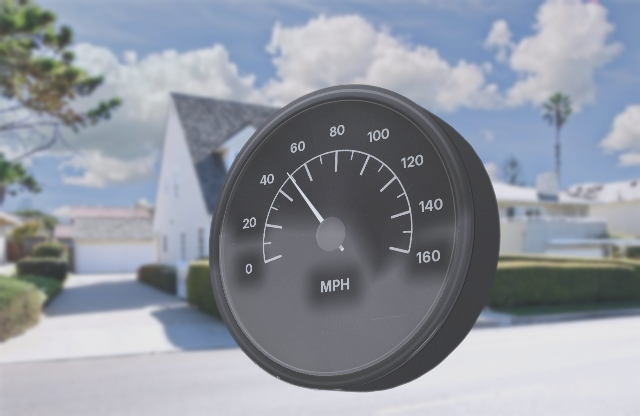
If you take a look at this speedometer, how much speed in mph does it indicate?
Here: 50 mph
